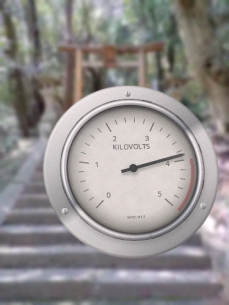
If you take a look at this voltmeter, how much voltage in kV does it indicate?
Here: 3.9 kV
